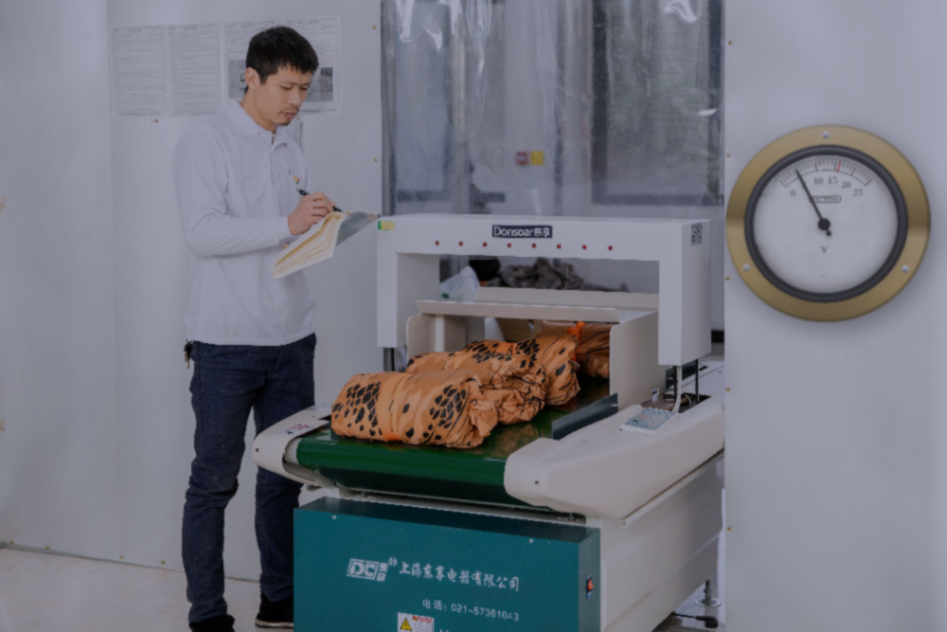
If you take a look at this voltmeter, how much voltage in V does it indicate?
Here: 5 V
